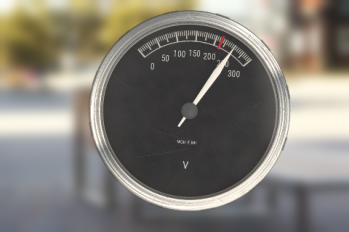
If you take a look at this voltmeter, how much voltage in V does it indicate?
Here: 250 V
